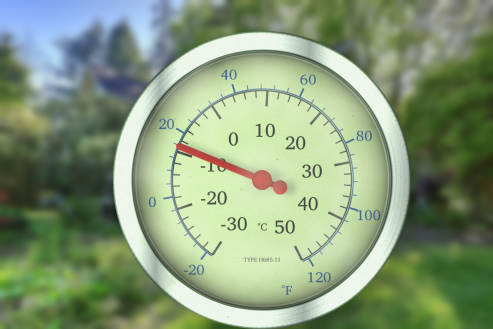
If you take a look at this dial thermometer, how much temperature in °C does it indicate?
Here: -9 °C
